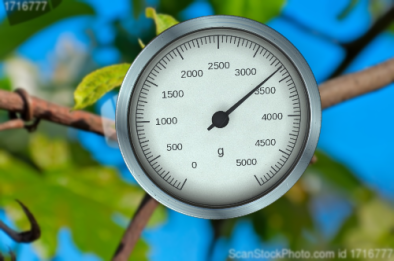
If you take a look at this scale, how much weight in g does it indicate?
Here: 3350 g
